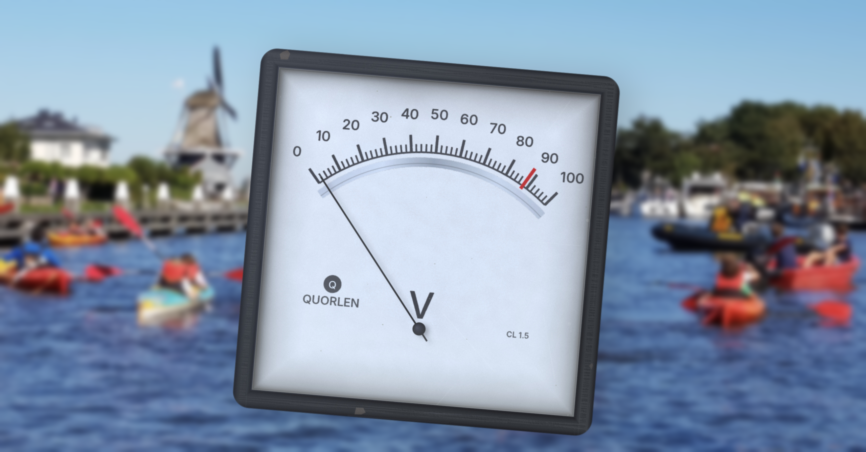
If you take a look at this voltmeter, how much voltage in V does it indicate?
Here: 2 V
